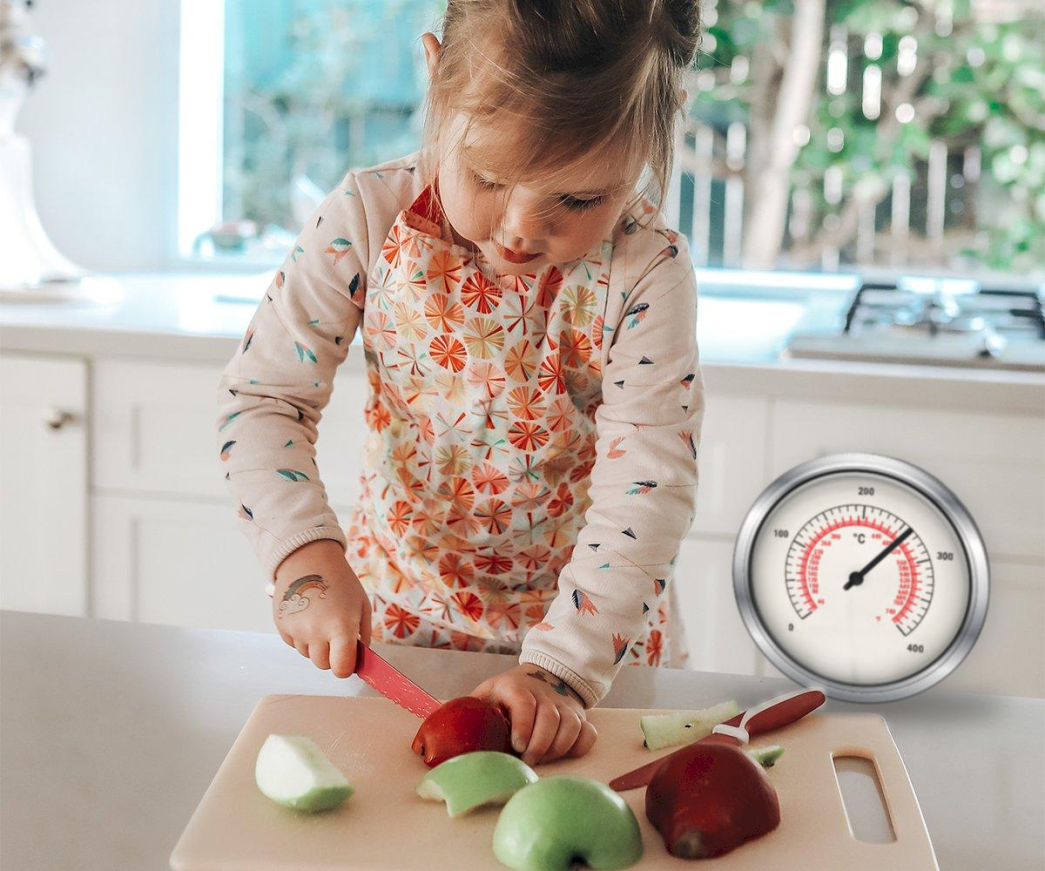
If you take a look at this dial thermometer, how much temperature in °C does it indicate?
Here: 260 °C
